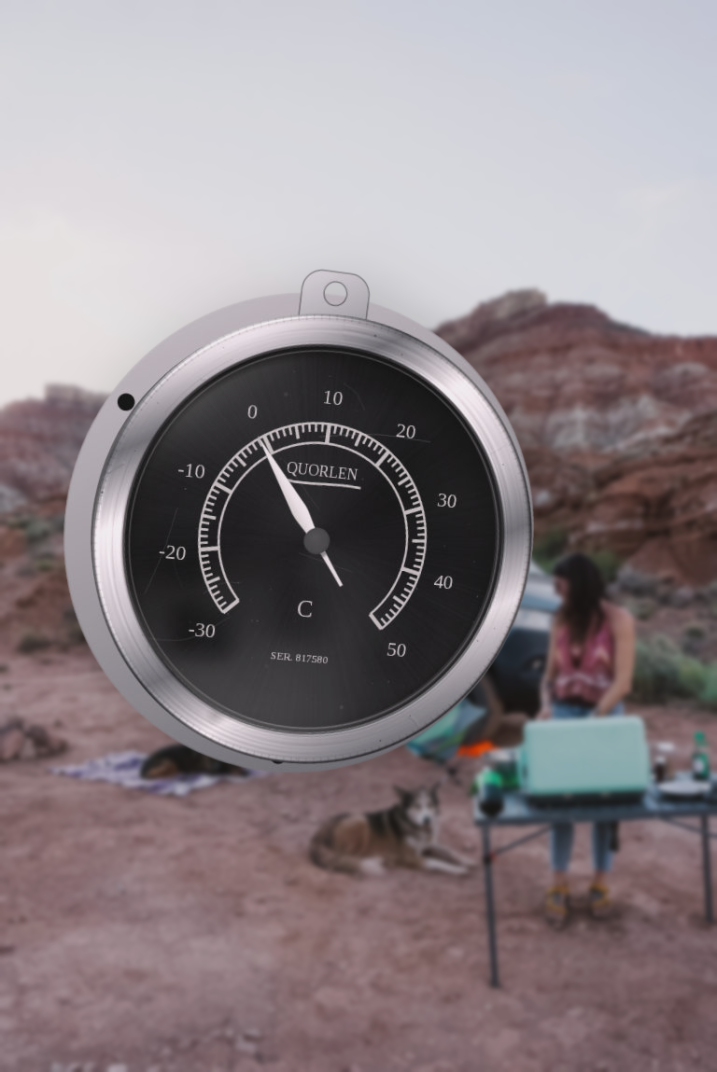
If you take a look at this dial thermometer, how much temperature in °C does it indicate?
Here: -1 °C
